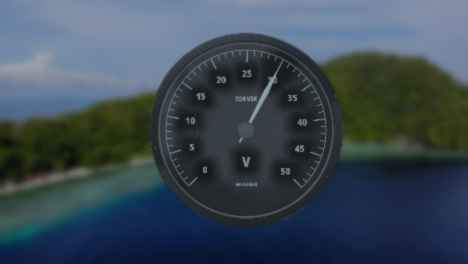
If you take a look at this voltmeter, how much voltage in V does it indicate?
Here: 30 V
